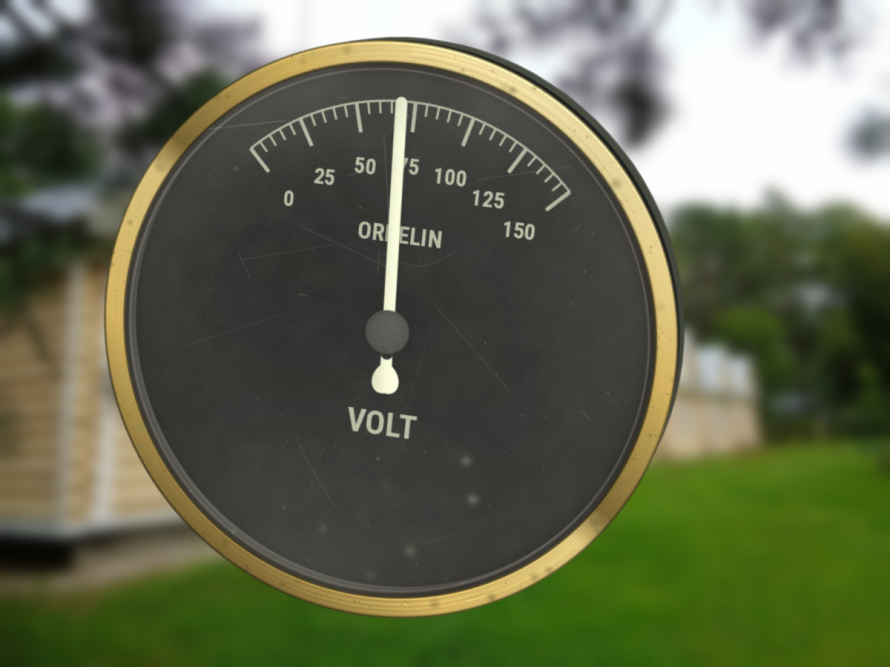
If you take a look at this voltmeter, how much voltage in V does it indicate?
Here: 70 V
